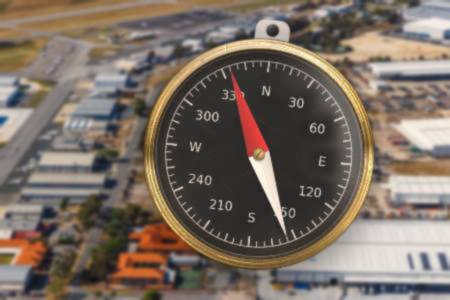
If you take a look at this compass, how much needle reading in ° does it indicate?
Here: 335 °
